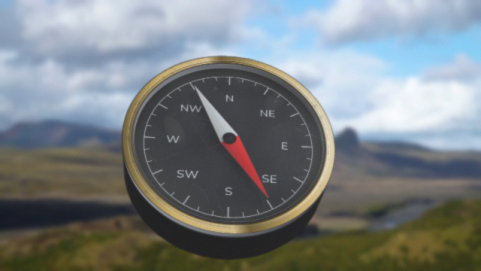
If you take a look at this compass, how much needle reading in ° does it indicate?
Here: 150 °
